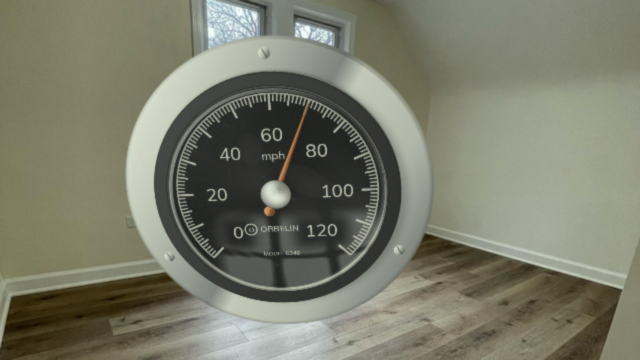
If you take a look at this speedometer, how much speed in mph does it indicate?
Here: 70 mph
